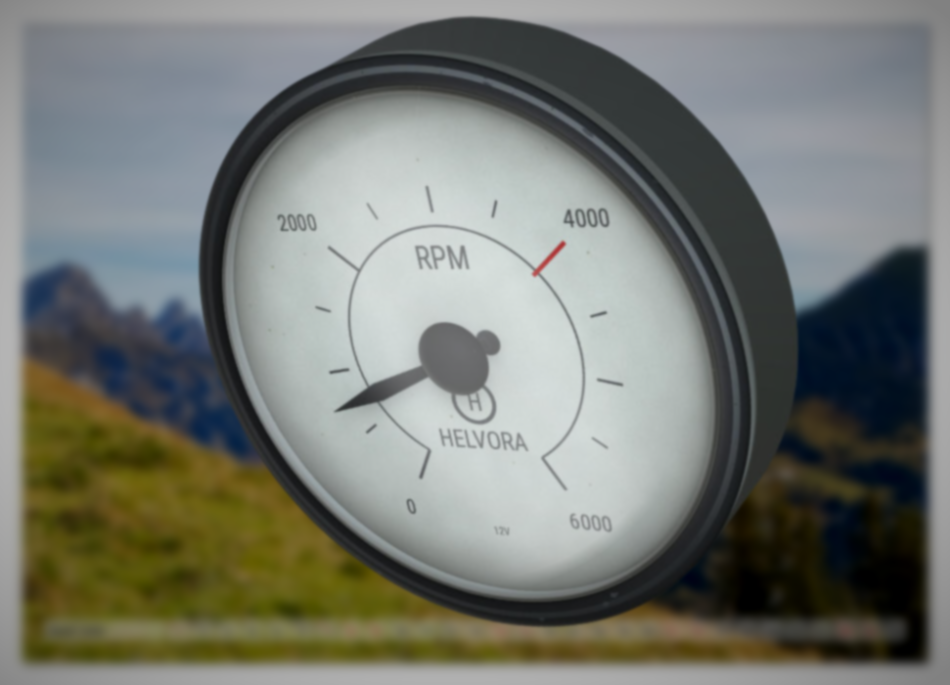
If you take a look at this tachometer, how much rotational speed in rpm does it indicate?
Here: 750 rpm
